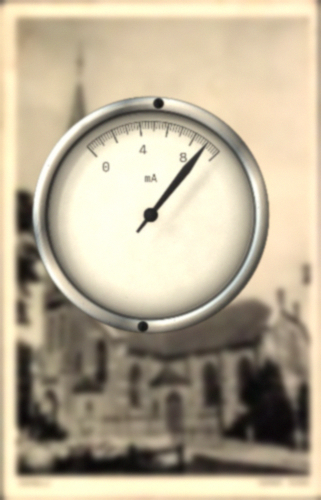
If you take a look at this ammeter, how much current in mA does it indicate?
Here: 9 mA
